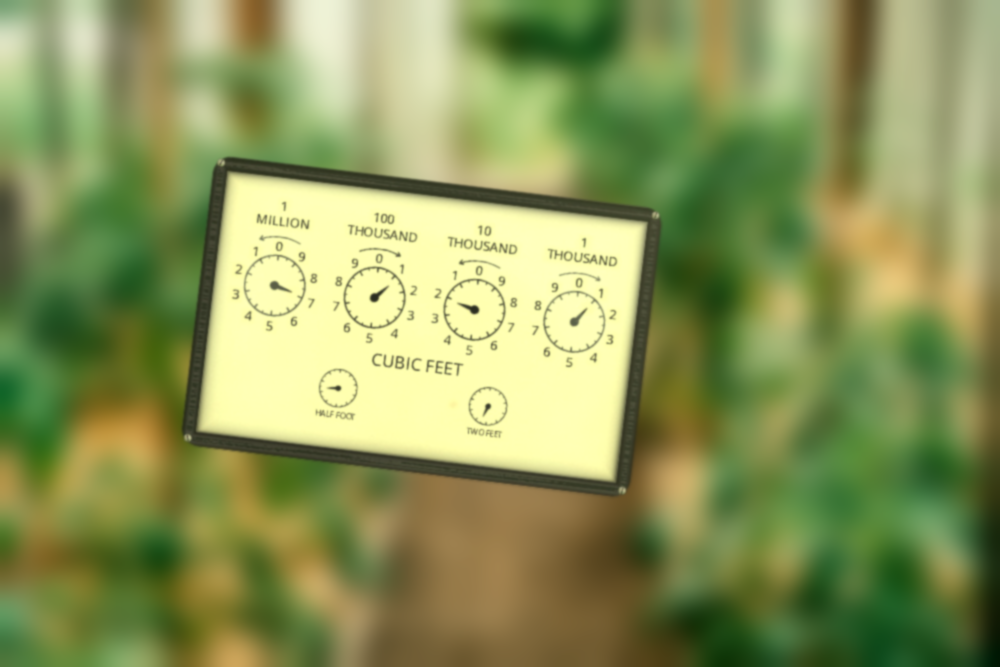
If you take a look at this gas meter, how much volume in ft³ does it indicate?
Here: 712100 ft³
